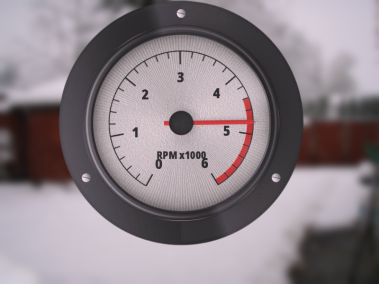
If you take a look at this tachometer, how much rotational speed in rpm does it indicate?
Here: 4800 rpm
